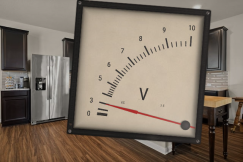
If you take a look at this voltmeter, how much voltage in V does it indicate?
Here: 3 V
